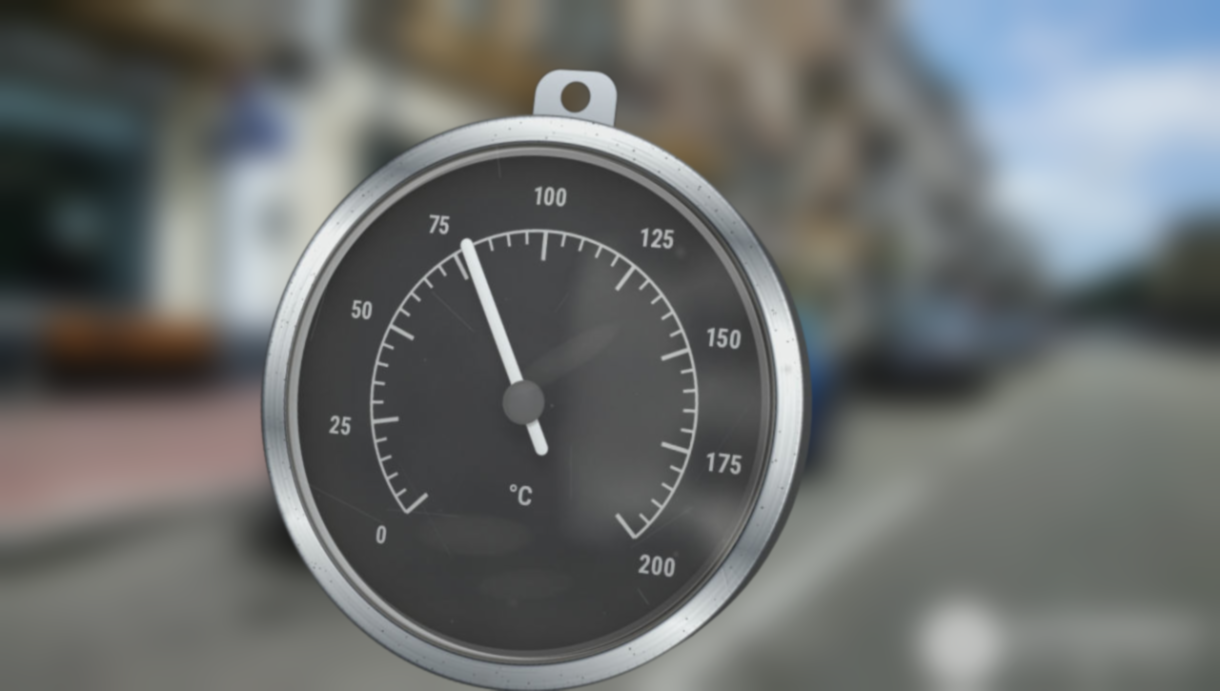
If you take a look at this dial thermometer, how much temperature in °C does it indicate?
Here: 80 °C
